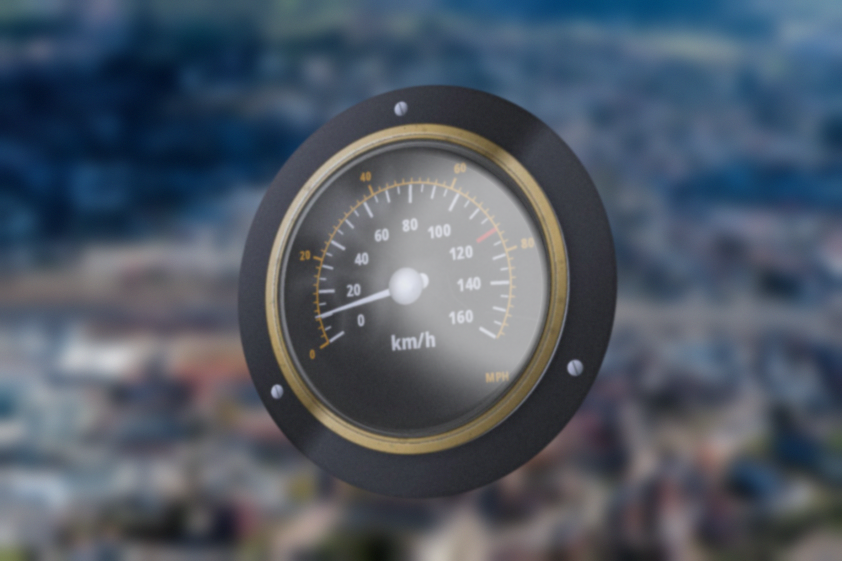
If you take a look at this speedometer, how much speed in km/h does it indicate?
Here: 10 km/h
